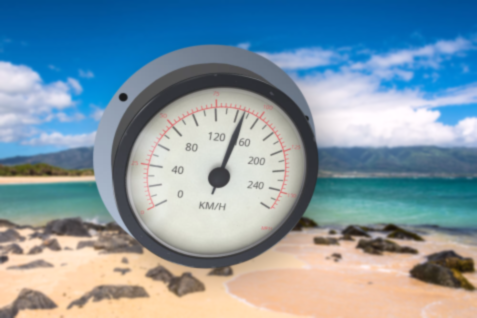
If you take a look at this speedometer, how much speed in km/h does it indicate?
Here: 145 km/h
